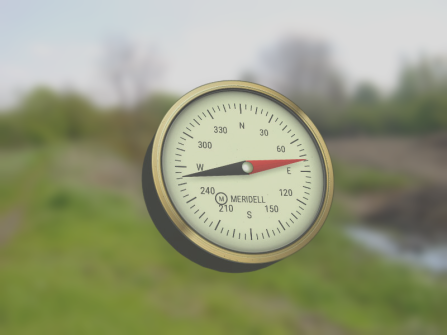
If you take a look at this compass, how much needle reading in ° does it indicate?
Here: 80 °
